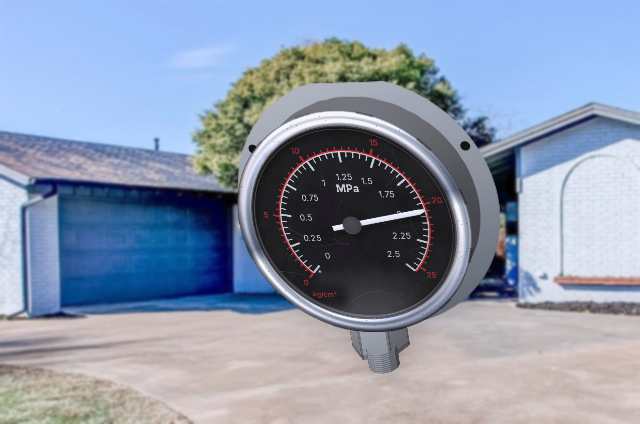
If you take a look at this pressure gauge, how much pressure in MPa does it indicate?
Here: 2 MPa
